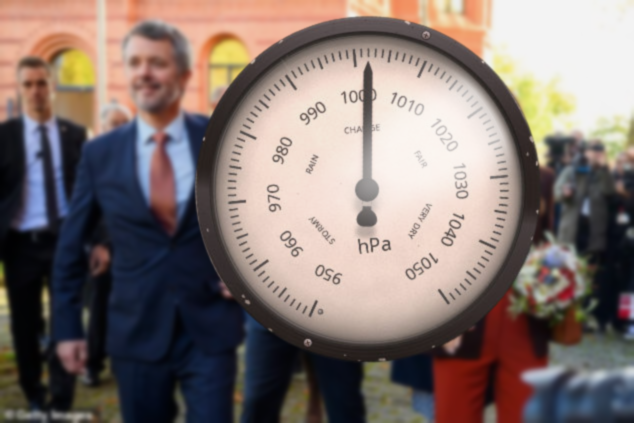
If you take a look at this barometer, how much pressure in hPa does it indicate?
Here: 1002 hPa
